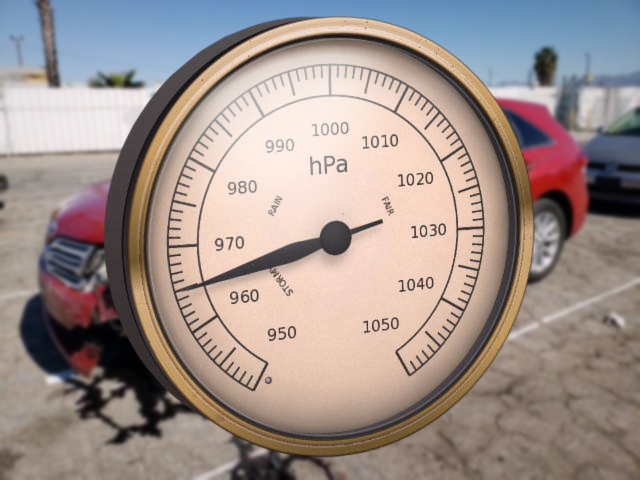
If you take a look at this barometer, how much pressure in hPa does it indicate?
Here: 965 hPa
